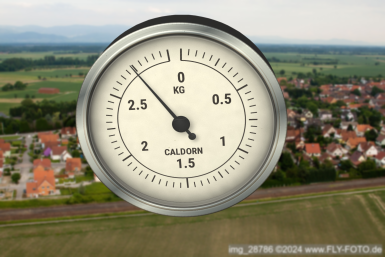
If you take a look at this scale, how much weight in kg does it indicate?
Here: 2.75 kg
